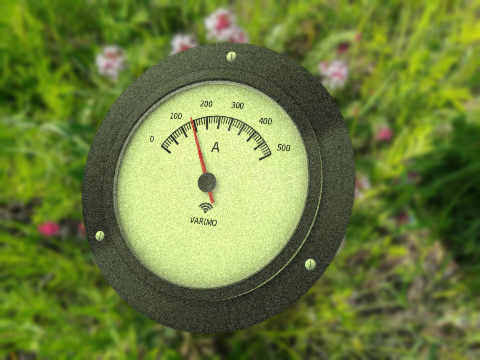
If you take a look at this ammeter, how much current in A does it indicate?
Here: 150 A
